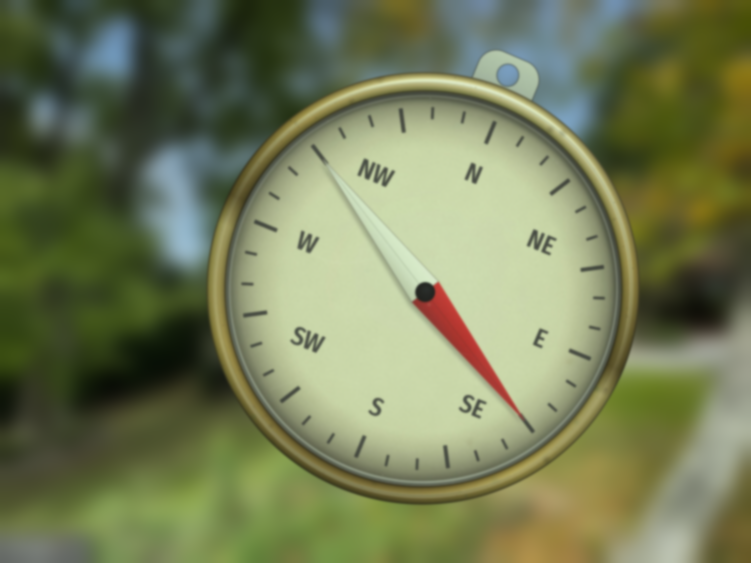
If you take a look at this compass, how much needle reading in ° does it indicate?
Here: 120 °
